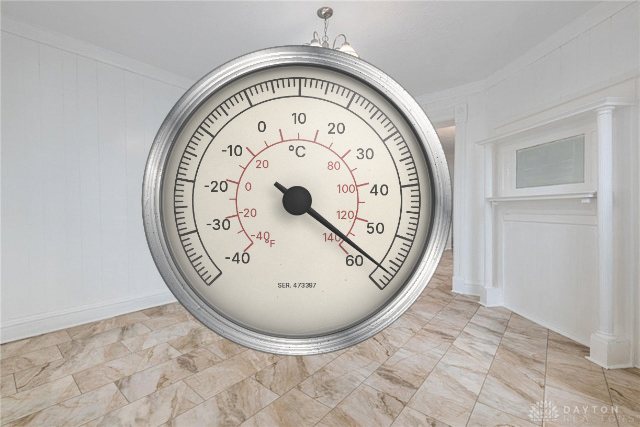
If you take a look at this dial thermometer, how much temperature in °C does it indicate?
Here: 57 °C
